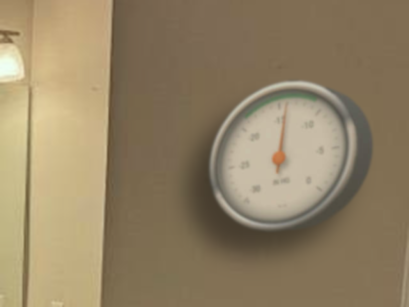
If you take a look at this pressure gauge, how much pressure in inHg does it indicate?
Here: -14 inHg
